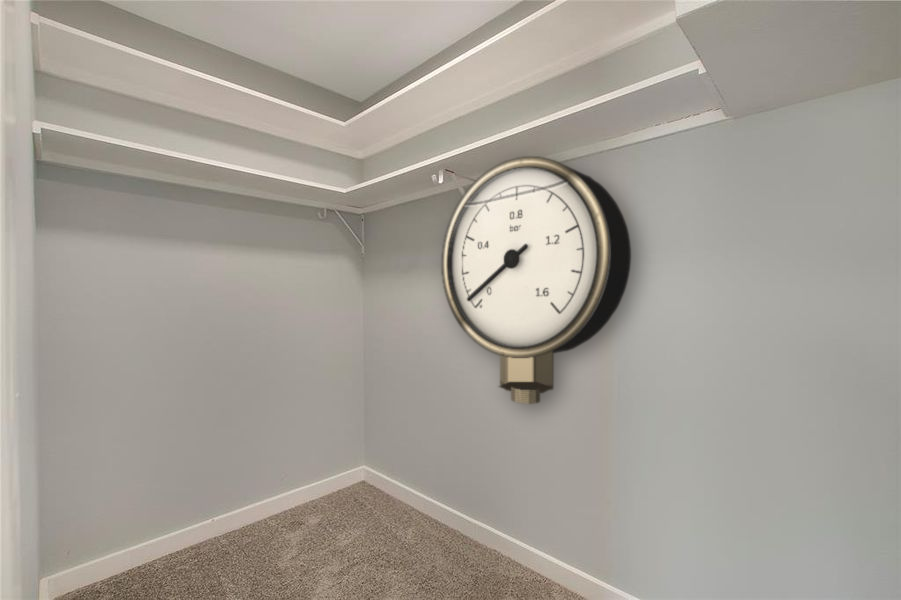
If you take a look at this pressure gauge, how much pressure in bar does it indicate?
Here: 0.05 bar
